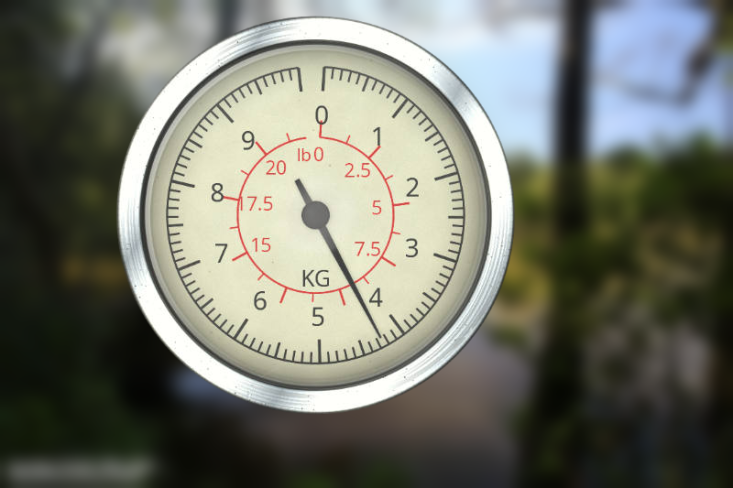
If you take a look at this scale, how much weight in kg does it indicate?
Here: 4.25 kg
